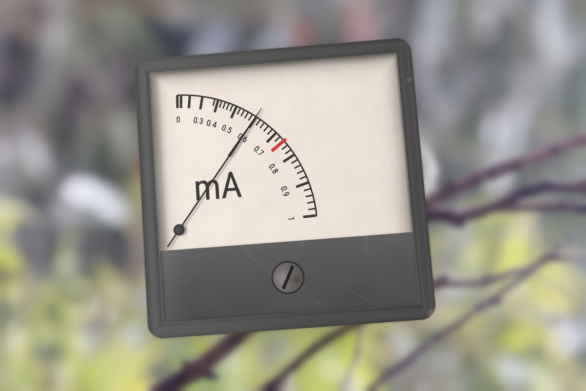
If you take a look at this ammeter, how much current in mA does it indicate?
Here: 0.6 mA
